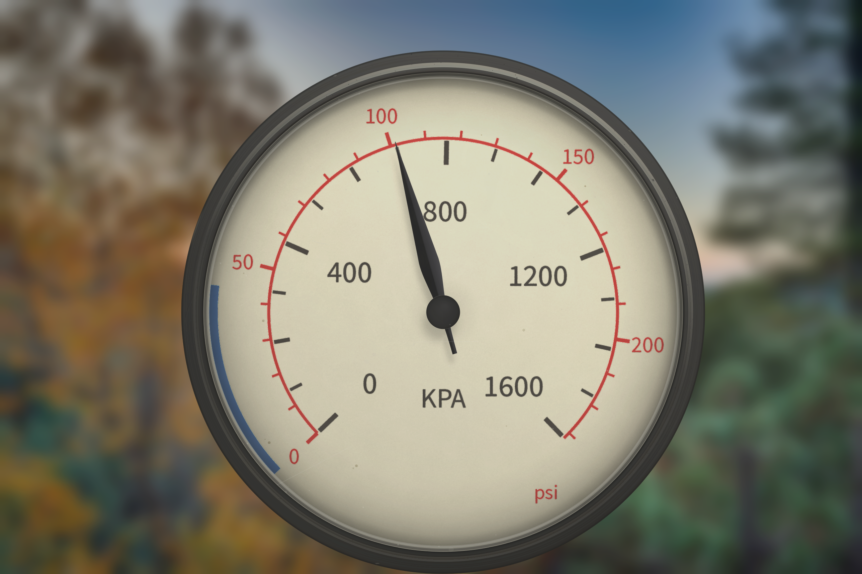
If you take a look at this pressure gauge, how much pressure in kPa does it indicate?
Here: 700 kPa
